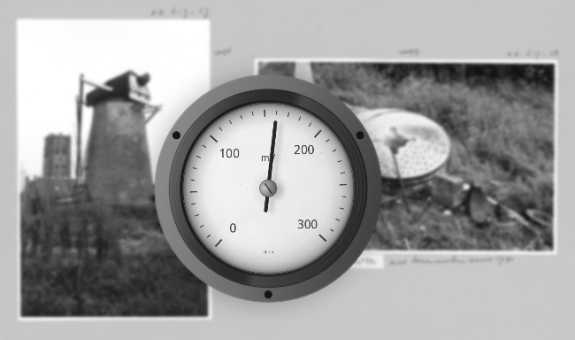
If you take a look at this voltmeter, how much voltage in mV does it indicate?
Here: 160 mV
